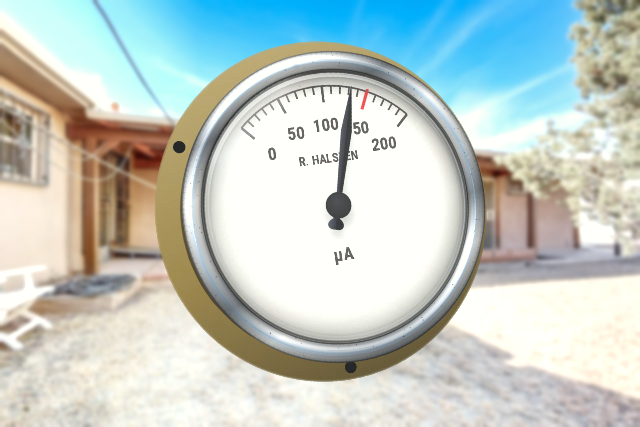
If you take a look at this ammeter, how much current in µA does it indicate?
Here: 130 µA
